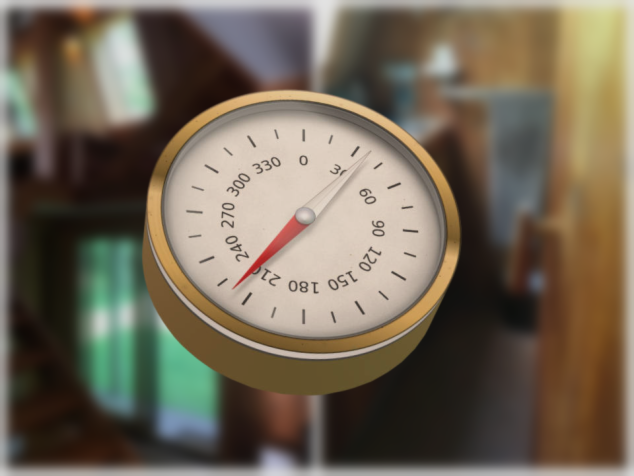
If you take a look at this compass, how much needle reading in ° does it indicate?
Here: 217.5 °
